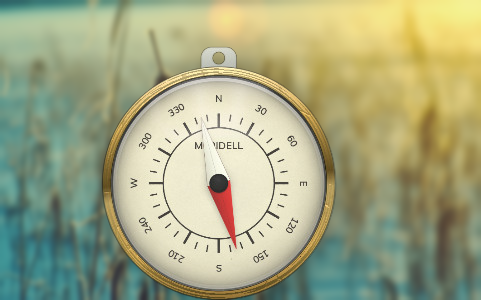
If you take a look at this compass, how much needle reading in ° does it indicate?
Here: 165 °
